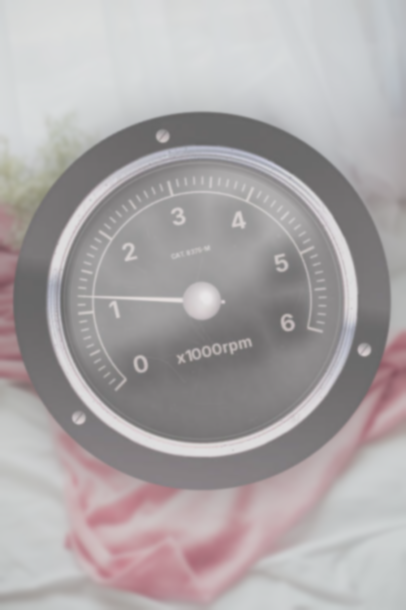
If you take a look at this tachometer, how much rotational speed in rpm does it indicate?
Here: 1200 rpm
